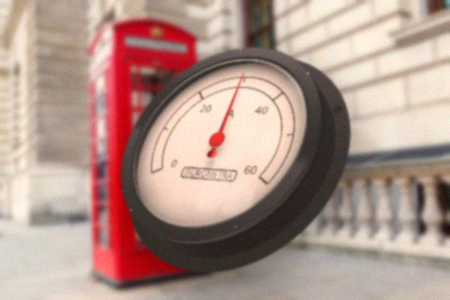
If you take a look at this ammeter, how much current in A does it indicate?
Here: 30 A
